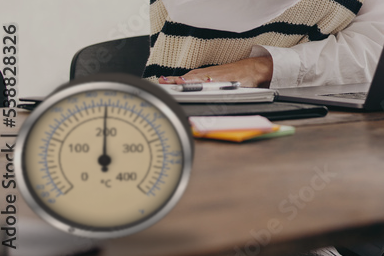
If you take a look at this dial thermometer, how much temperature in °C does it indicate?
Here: 200 °C
